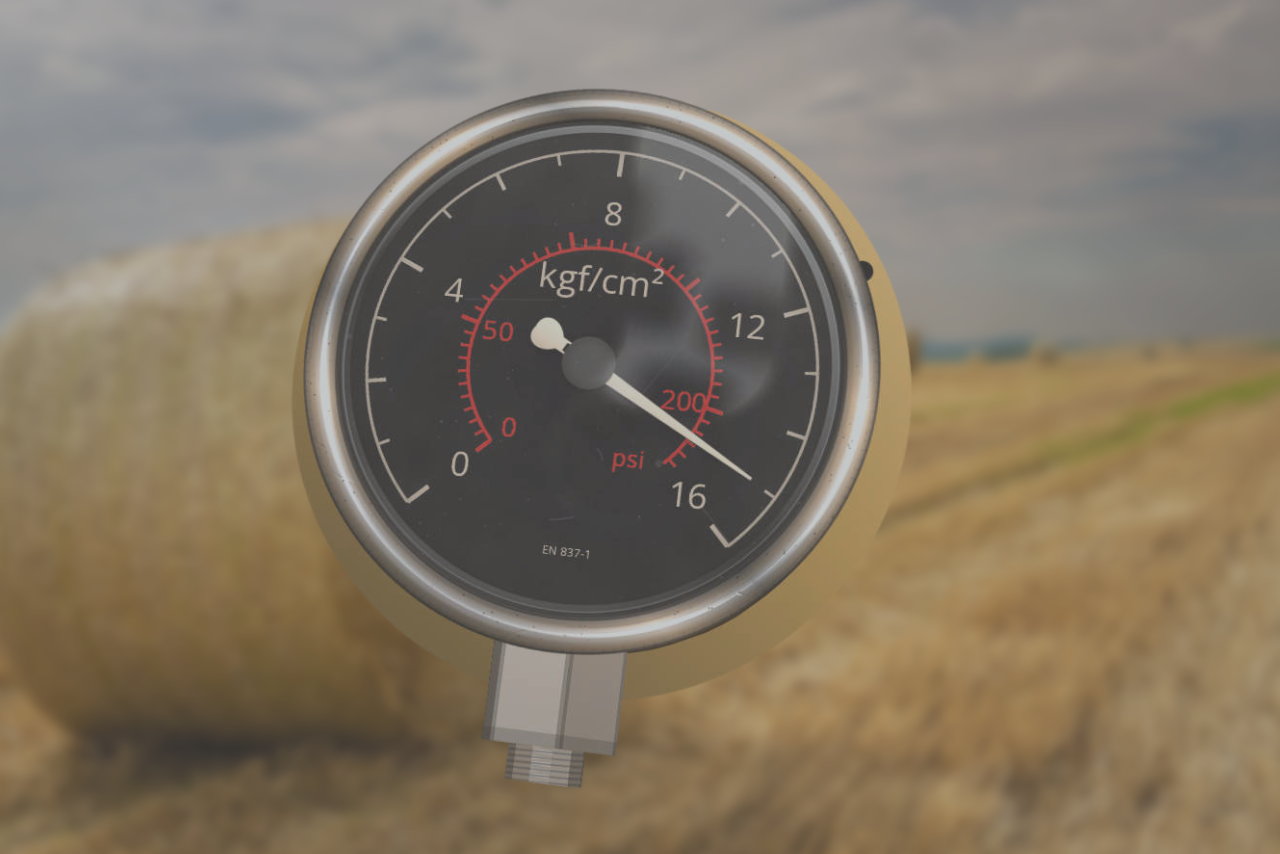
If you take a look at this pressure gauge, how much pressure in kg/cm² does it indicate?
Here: 15 kg/cm²
